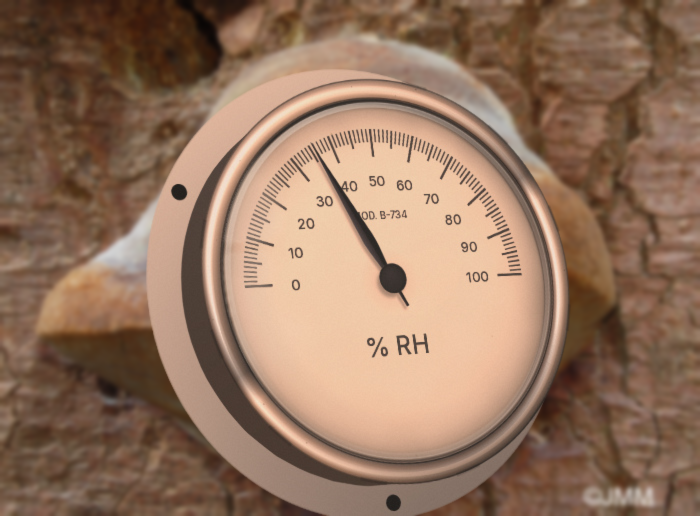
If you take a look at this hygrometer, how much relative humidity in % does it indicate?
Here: 35 %
